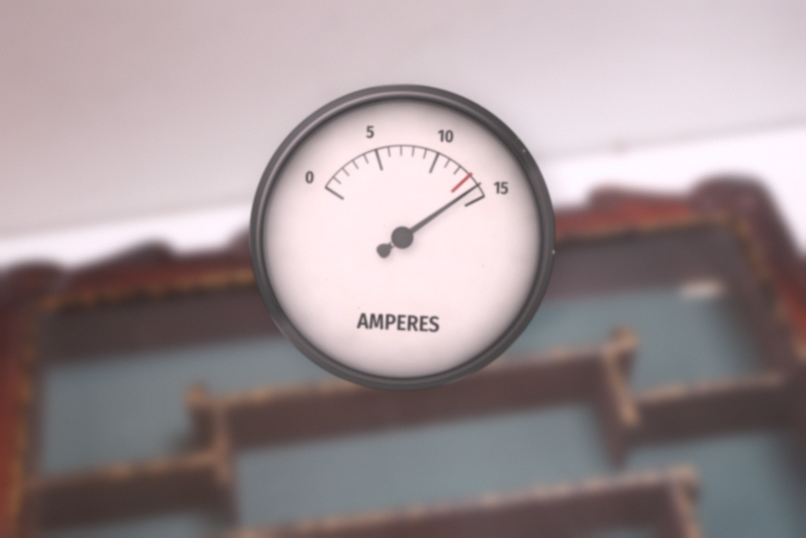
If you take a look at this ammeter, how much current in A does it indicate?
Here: 14 A
